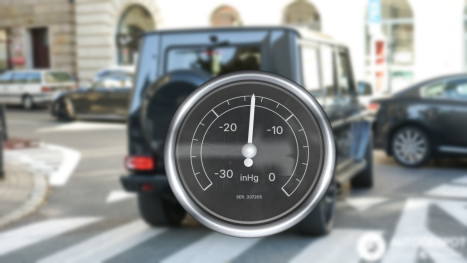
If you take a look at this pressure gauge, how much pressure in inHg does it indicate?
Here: -15 inHg
